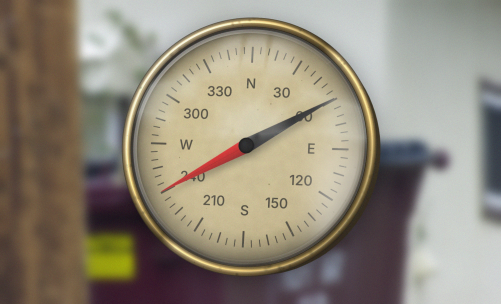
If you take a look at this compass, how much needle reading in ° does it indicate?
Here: 240 °
